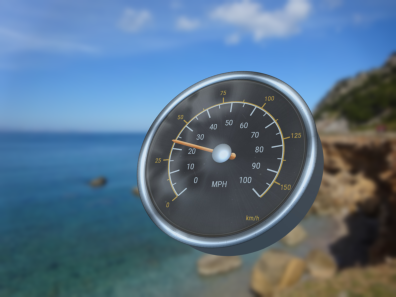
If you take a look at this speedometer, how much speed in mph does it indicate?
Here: 22.5 mph
